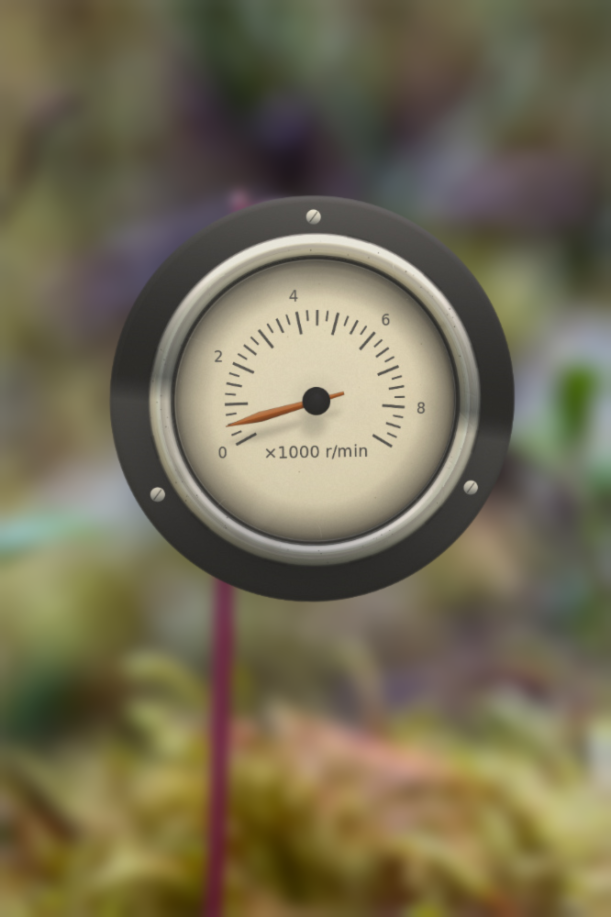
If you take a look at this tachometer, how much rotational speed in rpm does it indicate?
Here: 500 rpm
